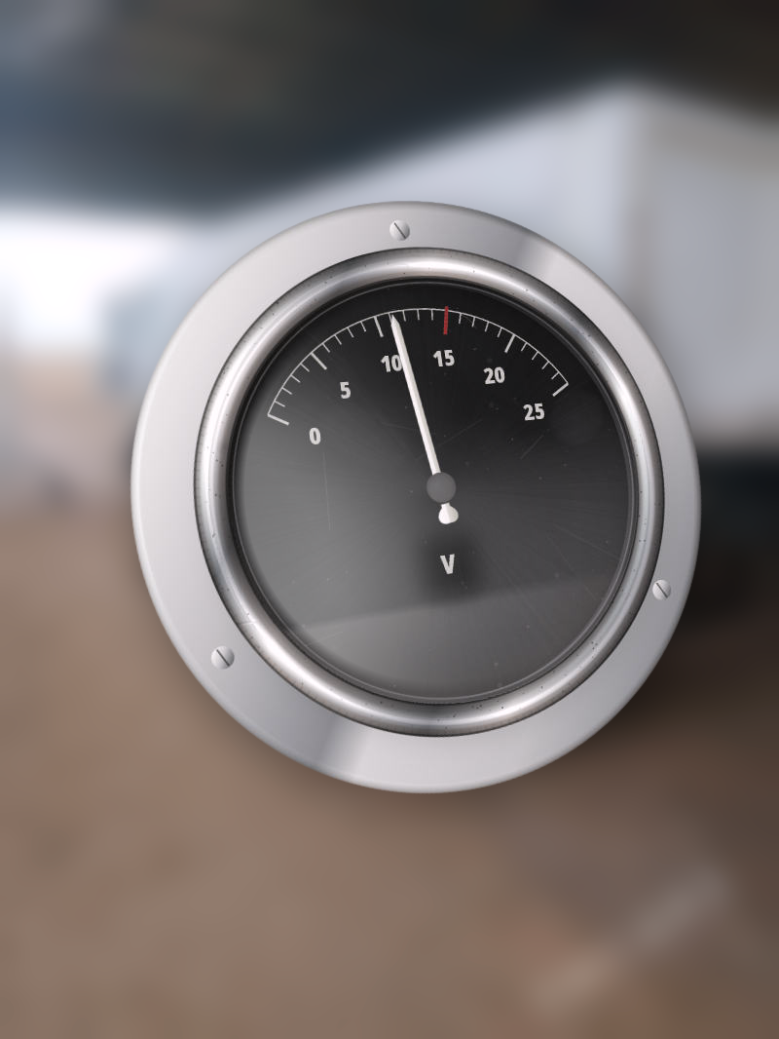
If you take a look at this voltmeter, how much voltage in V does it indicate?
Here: 11 V
